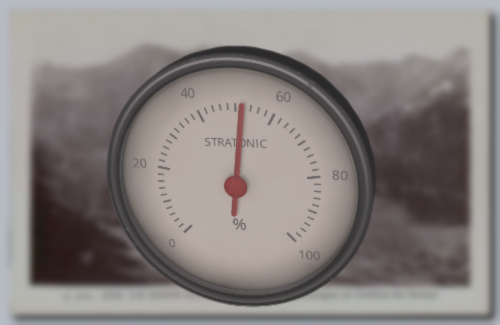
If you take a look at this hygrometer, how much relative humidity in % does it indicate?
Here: 52 %
